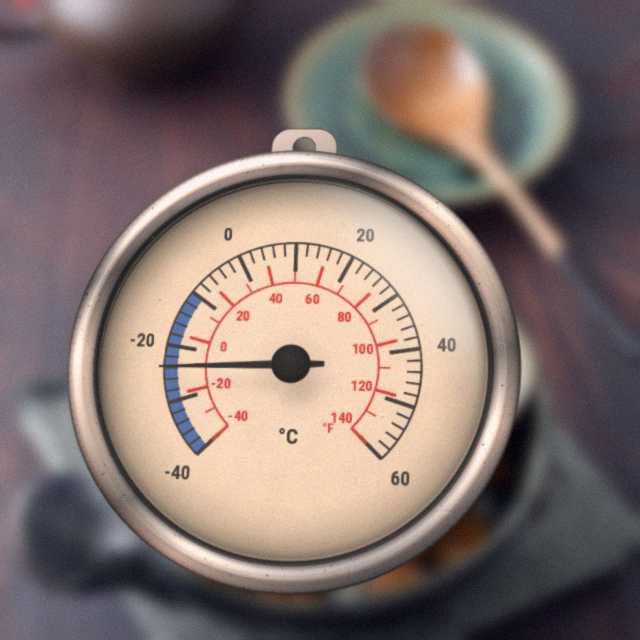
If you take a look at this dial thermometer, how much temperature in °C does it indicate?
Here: -24 °C
